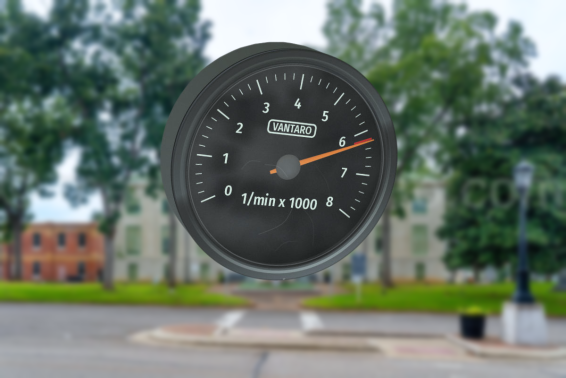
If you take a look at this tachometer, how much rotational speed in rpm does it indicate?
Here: 6200 rpm
